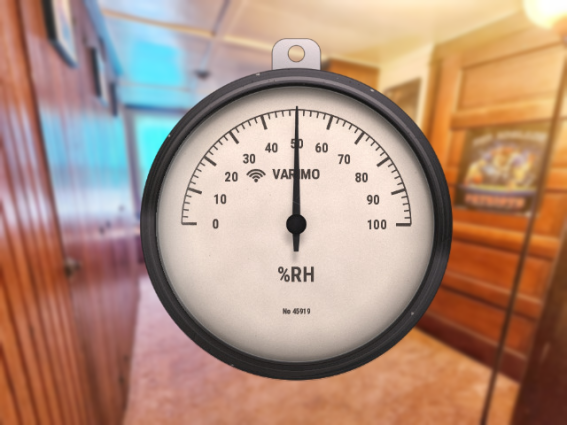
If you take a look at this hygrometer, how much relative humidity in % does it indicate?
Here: 50 %
